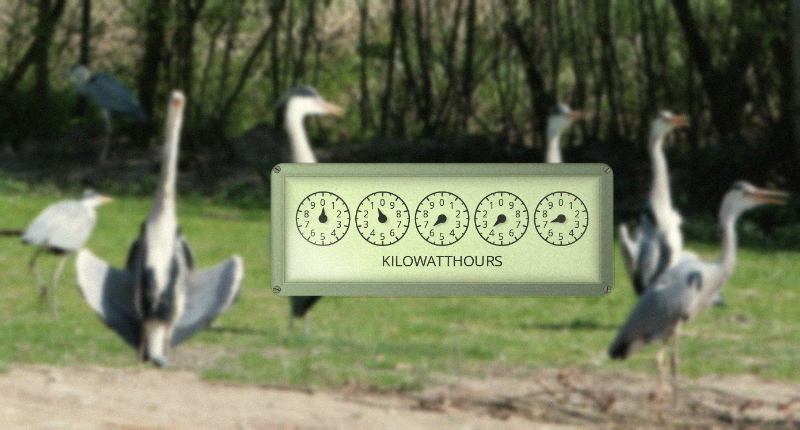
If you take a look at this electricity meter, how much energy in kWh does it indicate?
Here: 637 kWh
